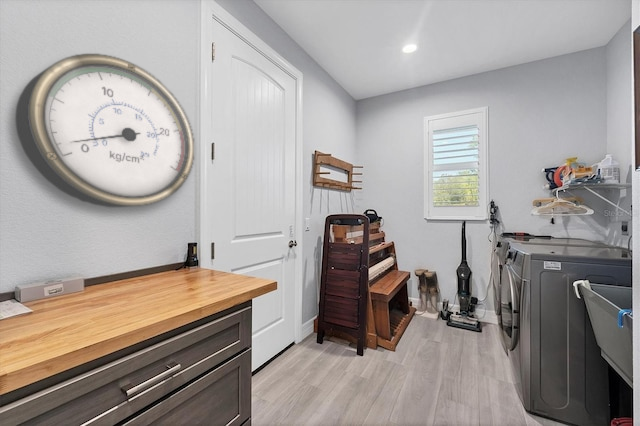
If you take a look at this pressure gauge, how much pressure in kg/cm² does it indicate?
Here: 1 kg/cm²
